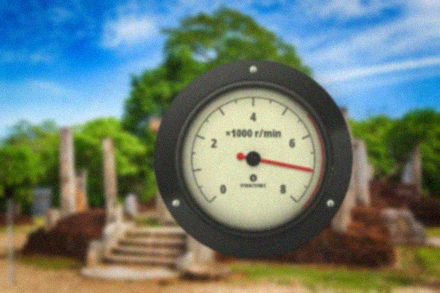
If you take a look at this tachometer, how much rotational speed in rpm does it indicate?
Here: 7000 rpm
